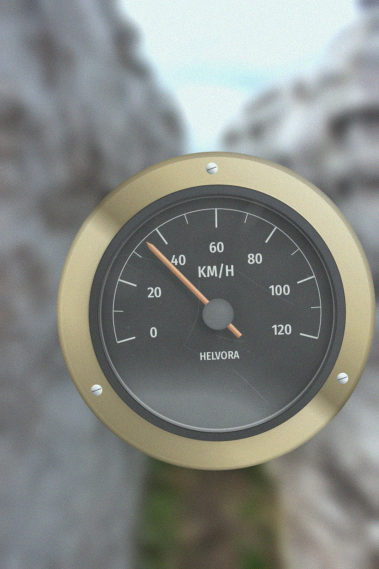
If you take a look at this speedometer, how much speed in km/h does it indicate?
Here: 35 km/h
